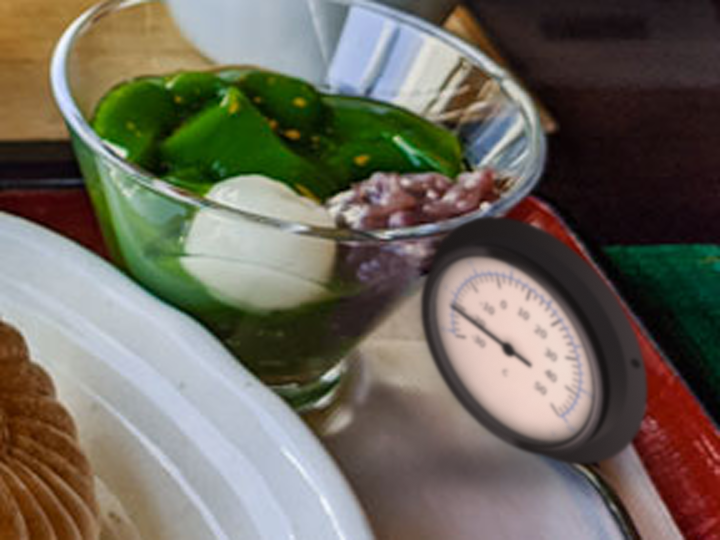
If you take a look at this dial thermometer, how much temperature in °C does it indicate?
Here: -20 °C
